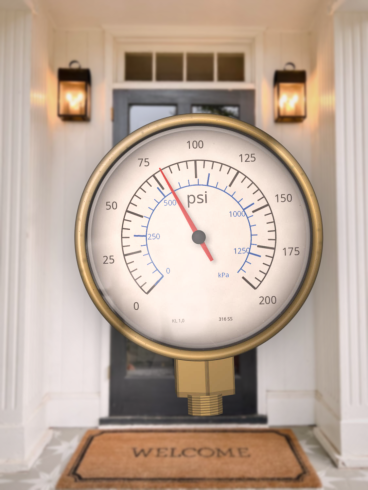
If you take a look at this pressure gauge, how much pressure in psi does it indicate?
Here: 80 psi
